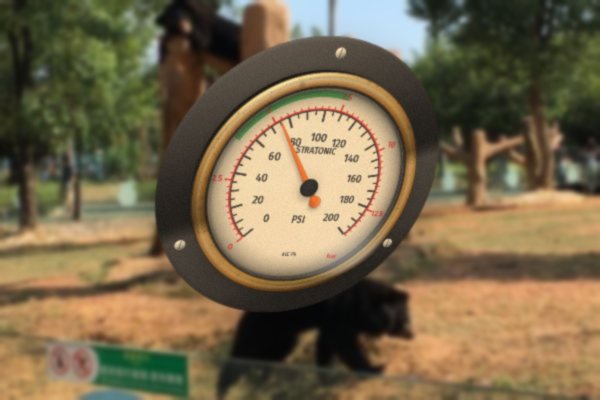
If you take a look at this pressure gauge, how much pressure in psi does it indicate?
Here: 75 psi
